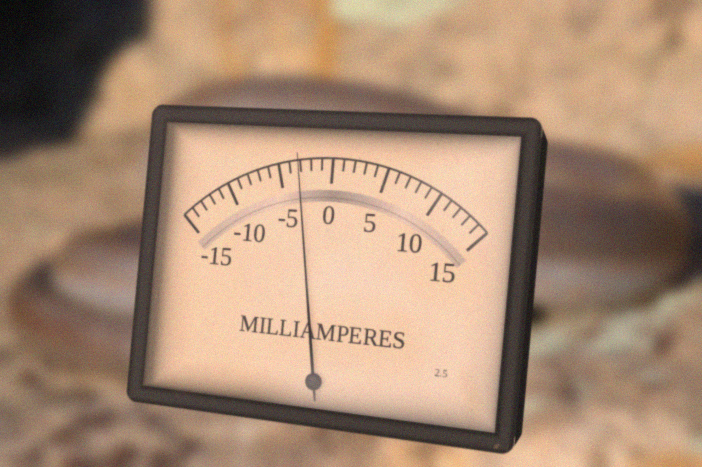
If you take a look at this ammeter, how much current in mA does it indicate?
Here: -3 mA
